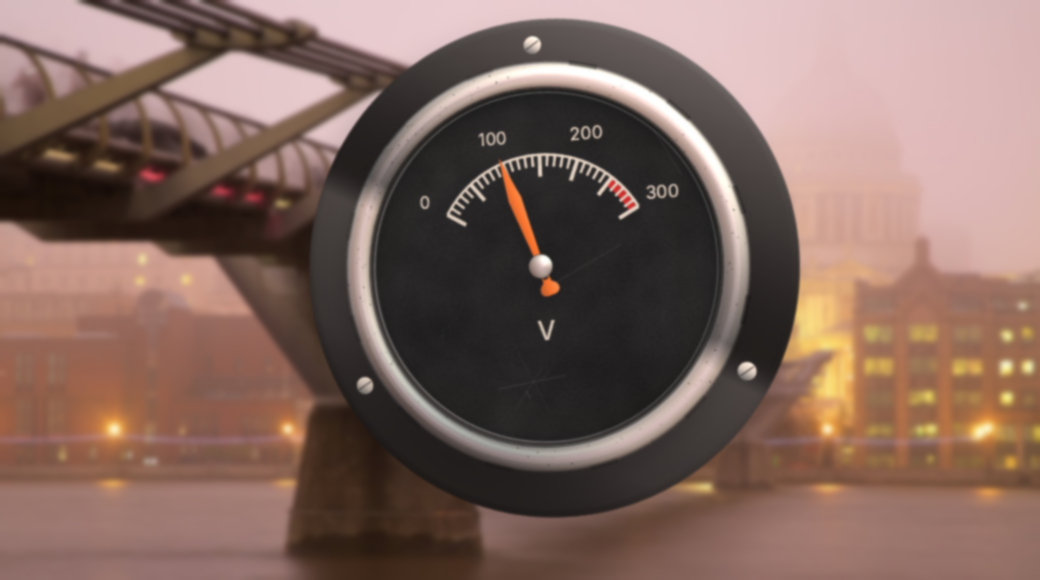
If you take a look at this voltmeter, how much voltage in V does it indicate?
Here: 100 V
